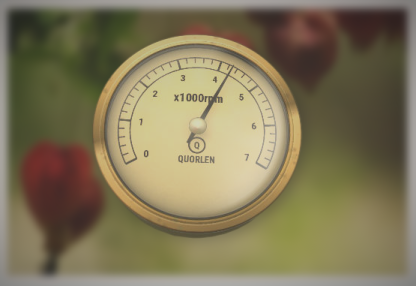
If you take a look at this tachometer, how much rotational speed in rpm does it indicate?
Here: 4300 rpm
